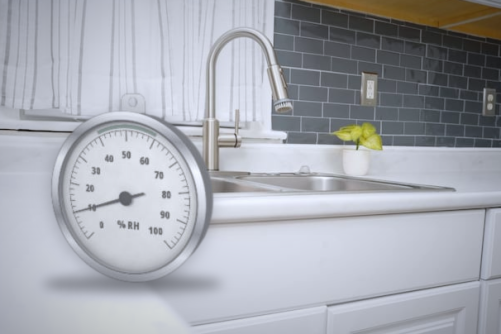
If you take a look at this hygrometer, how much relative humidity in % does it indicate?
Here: 10 %
